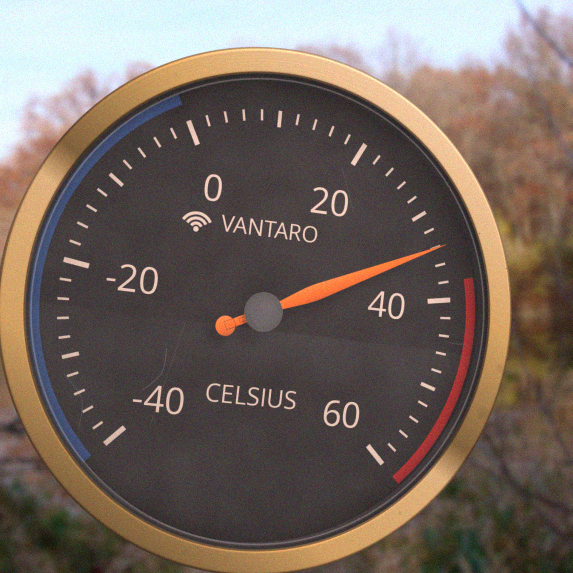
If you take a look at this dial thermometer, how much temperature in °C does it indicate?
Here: 34 °C
